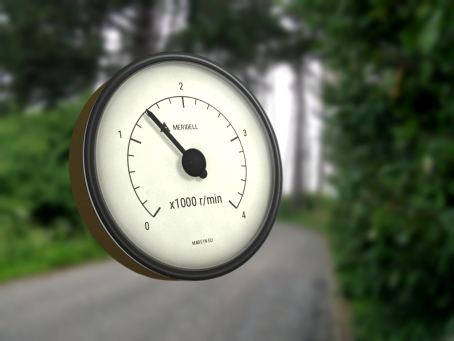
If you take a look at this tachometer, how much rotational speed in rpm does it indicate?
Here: 1400 rpm
